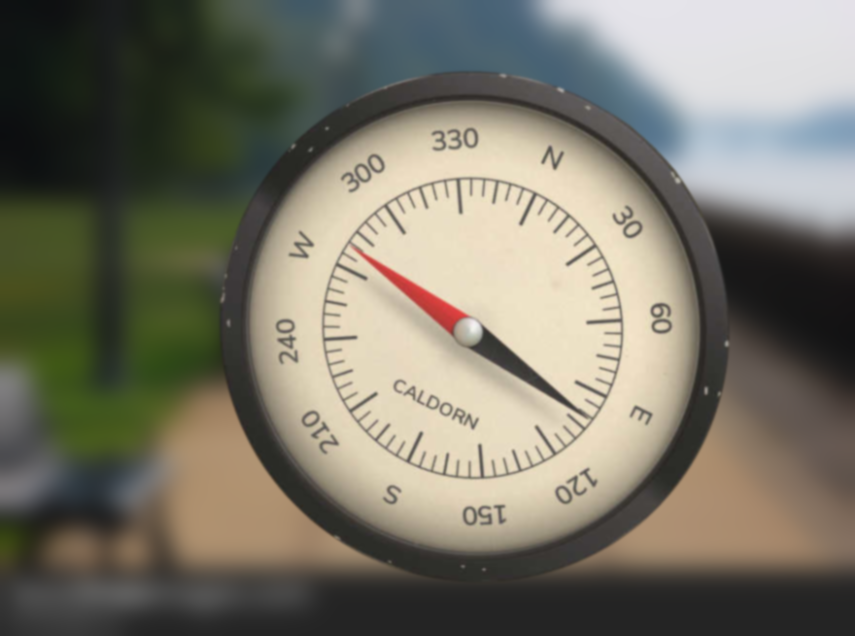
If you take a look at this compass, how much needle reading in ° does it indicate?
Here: 280 °
